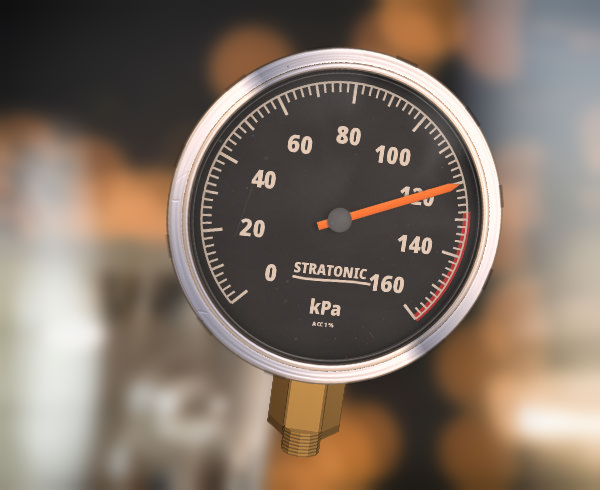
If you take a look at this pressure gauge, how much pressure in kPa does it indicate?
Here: 120 kPa
